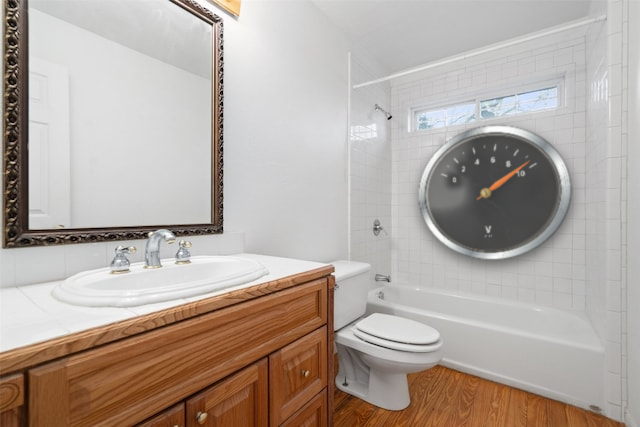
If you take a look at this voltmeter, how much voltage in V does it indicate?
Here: 9.5 V
